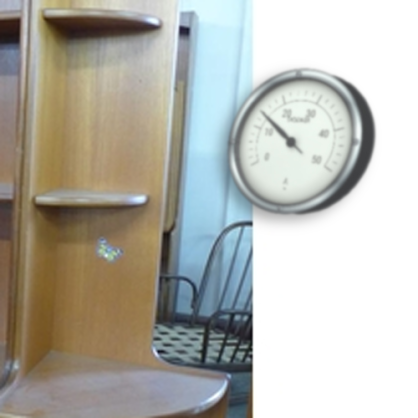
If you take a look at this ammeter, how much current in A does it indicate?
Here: 14 A
